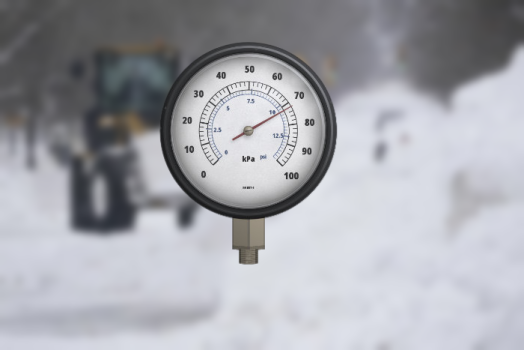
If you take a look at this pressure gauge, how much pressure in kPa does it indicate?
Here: 72 kPa
